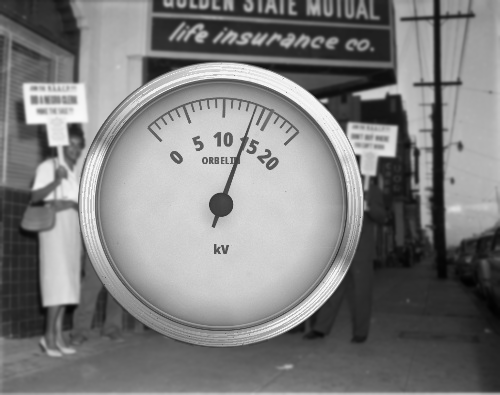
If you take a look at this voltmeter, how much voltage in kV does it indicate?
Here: 14 kV
